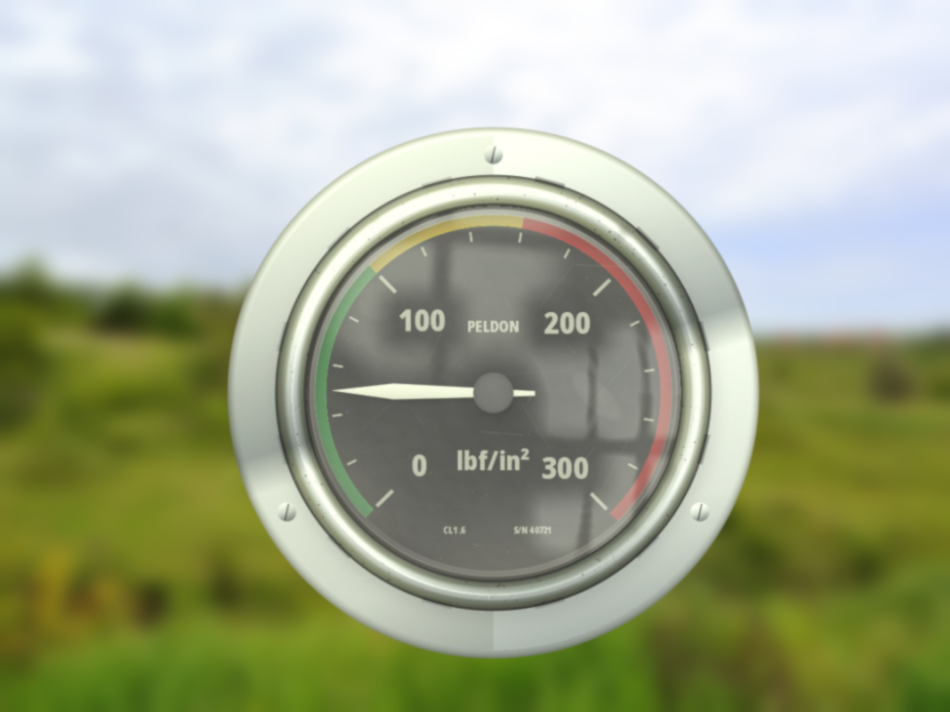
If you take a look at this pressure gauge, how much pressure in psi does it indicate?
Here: 50 psi
